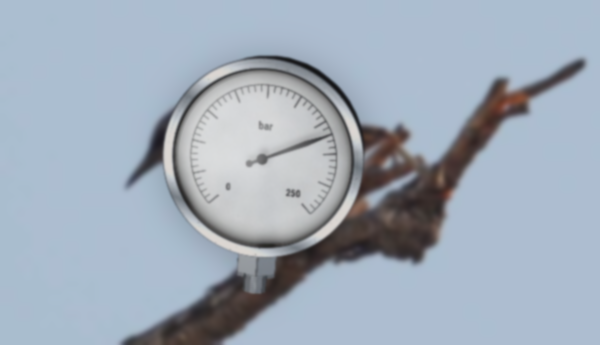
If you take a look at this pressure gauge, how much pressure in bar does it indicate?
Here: 185 bar
